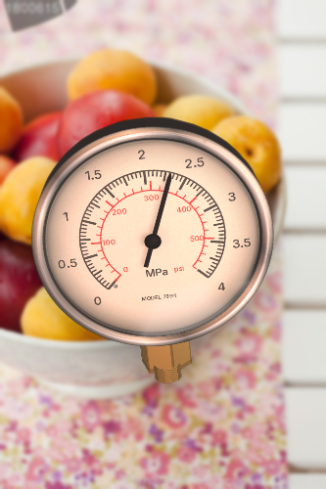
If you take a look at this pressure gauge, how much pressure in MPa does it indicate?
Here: 2.3 MPa
